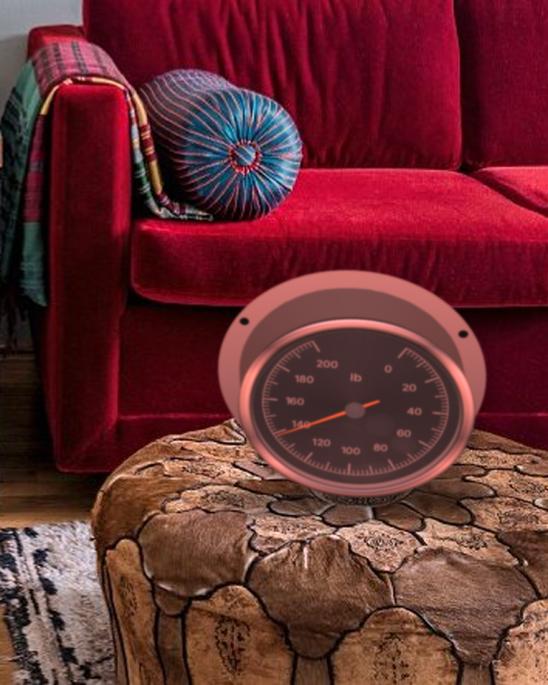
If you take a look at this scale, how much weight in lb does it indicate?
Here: 140 lb
